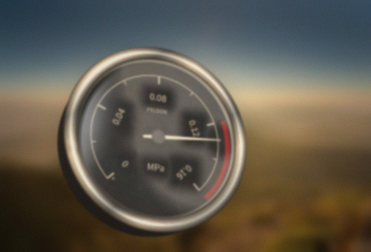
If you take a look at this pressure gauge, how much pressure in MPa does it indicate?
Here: 0.13 MPa
